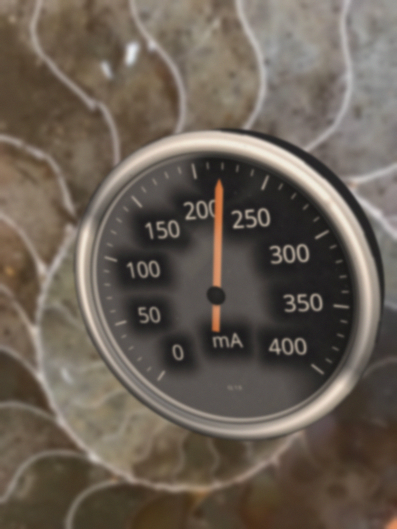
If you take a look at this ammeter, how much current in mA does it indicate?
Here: 220 mA
